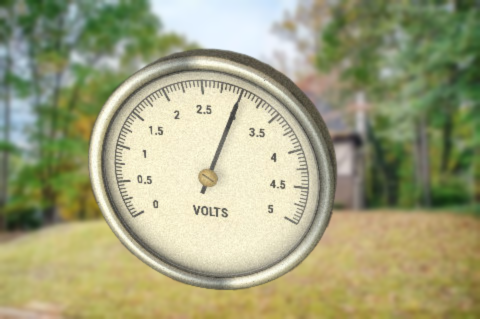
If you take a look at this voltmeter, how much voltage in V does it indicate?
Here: 3 V
